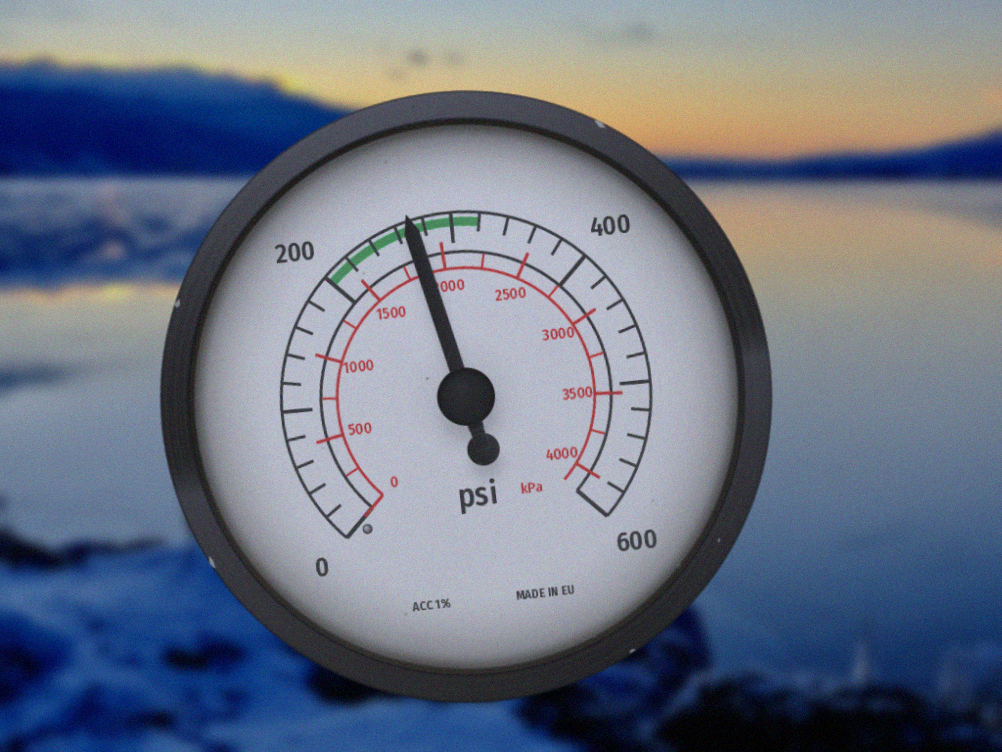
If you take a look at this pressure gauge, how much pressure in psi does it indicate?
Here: 270 psi
